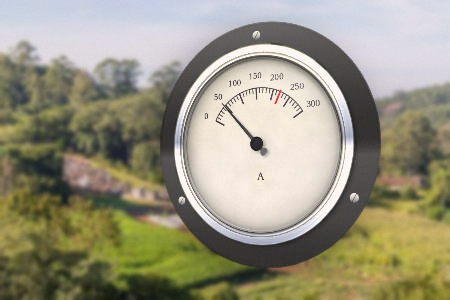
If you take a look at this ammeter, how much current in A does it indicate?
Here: 50 A
